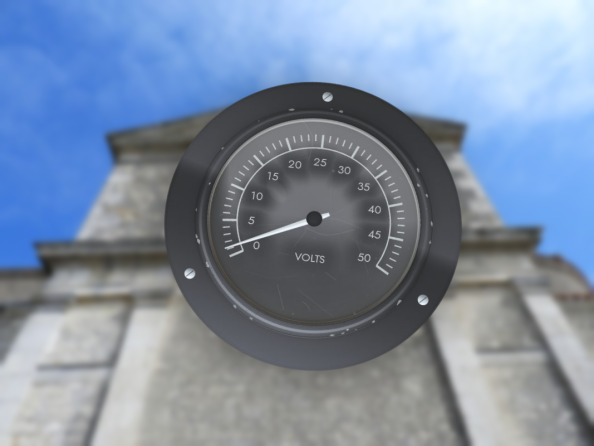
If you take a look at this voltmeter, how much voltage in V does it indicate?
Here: 1 V
